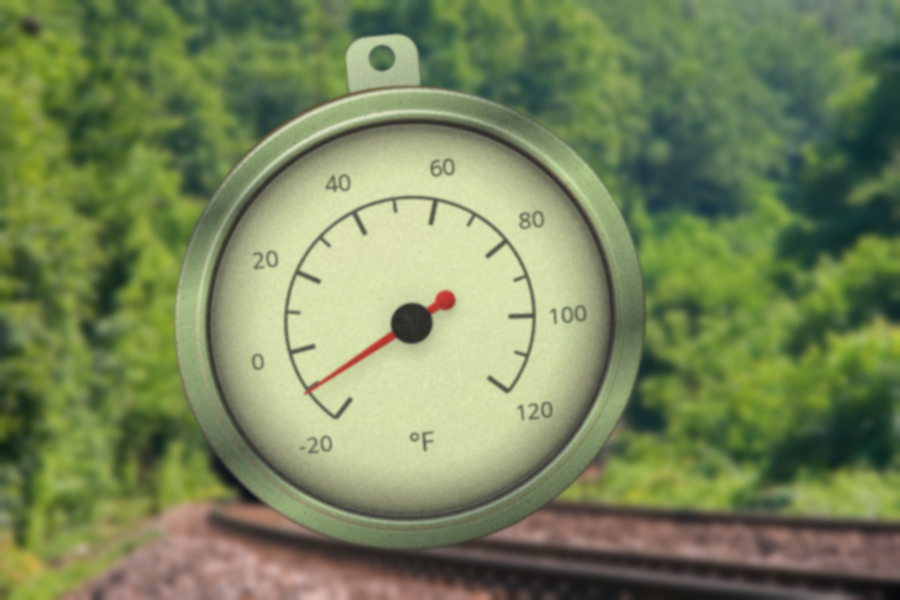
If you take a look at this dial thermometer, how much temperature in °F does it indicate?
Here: -10 °F
